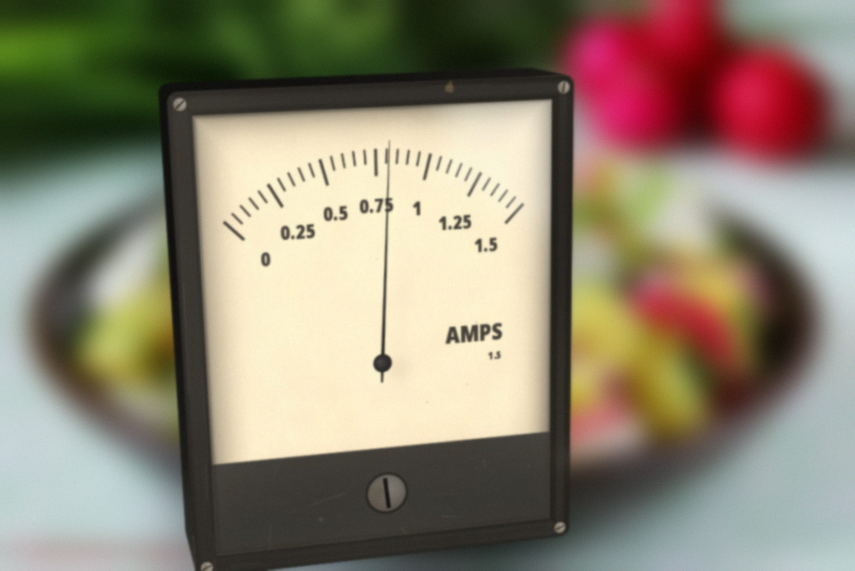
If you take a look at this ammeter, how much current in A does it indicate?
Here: 0.8 A
